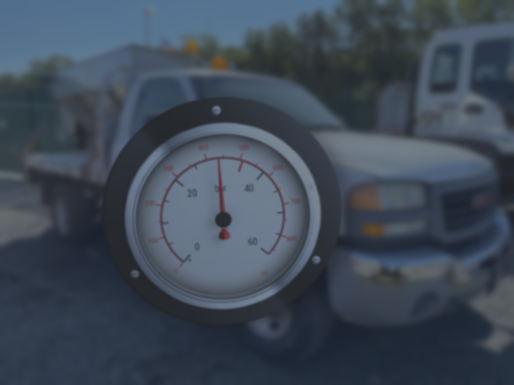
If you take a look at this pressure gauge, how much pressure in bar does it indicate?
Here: 30 bar
